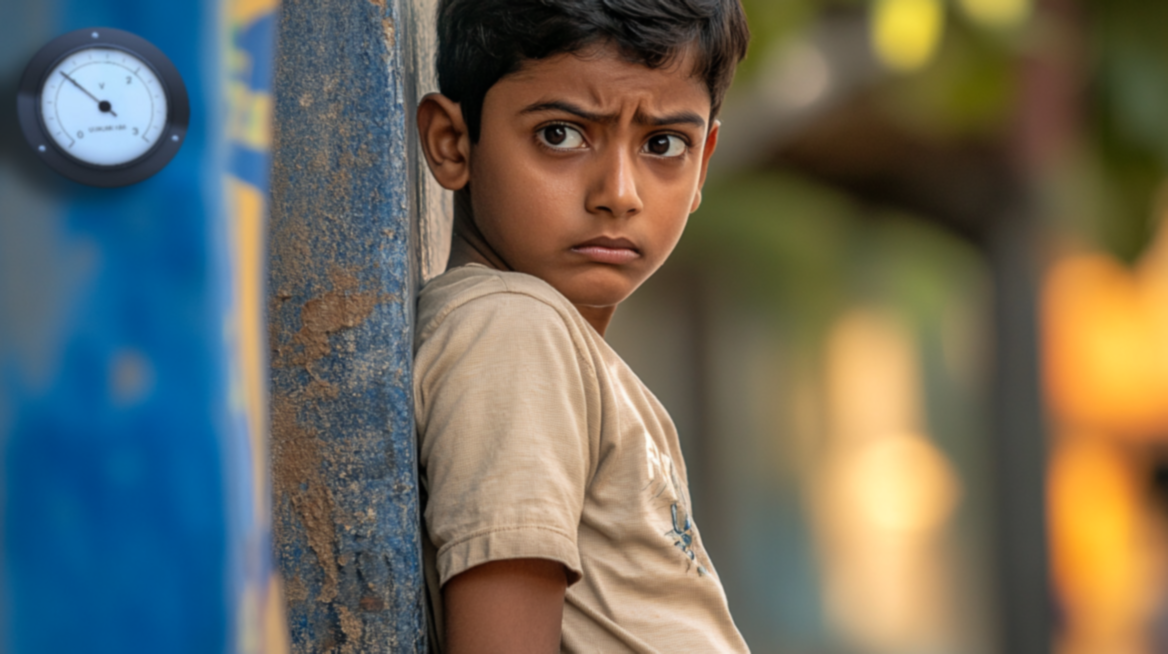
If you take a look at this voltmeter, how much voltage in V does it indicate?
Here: 1 V
